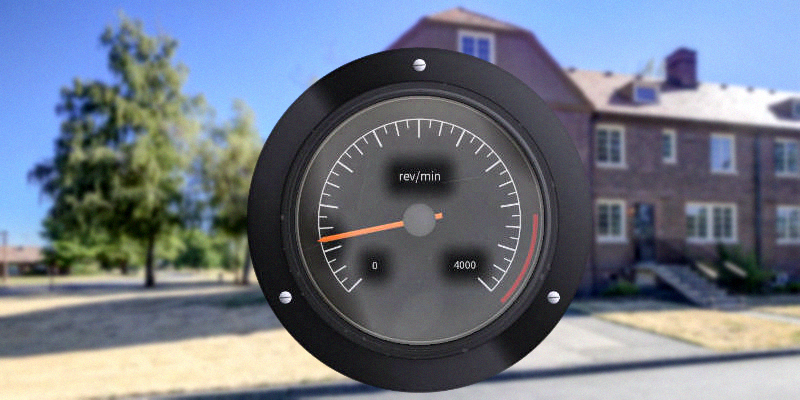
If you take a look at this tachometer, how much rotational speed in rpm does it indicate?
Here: 500 rpm
